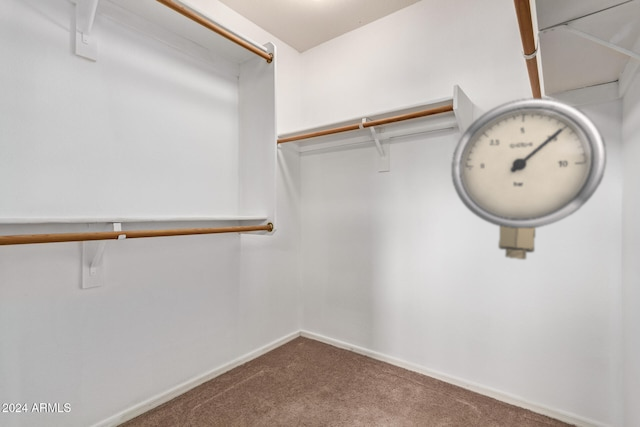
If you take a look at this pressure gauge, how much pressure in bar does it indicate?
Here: 7.5 bar
